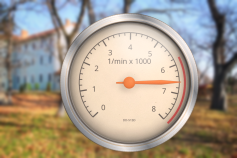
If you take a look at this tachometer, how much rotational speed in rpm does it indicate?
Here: 6600 rpm
